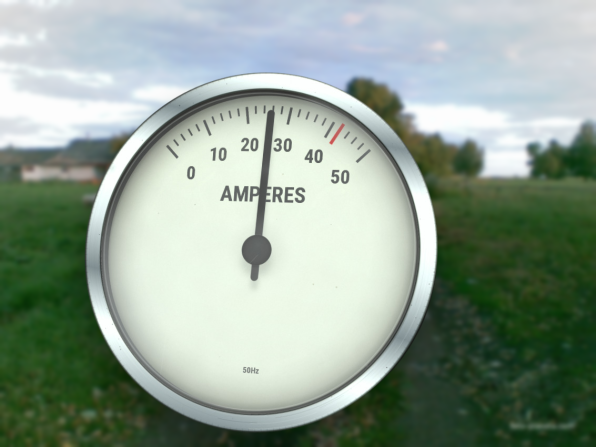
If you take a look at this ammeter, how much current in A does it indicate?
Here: 26 A
